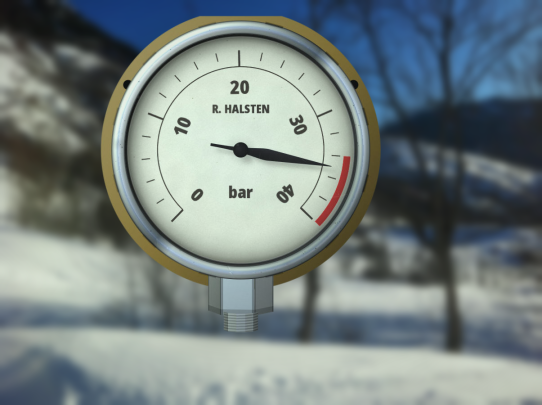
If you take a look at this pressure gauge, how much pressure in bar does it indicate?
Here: 35 bar
